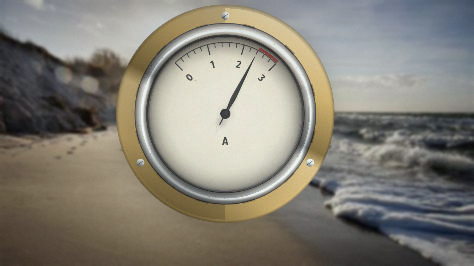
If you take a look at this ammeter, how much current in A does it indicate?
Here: 2.4 A
